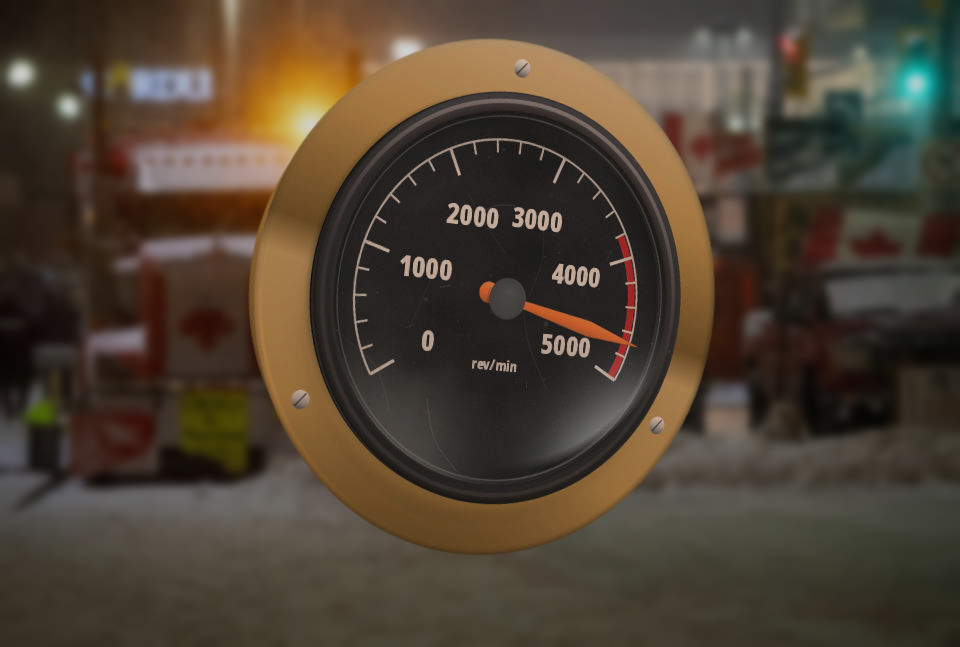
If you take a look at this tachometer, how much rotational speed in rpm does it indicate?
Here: 4700 rpm
